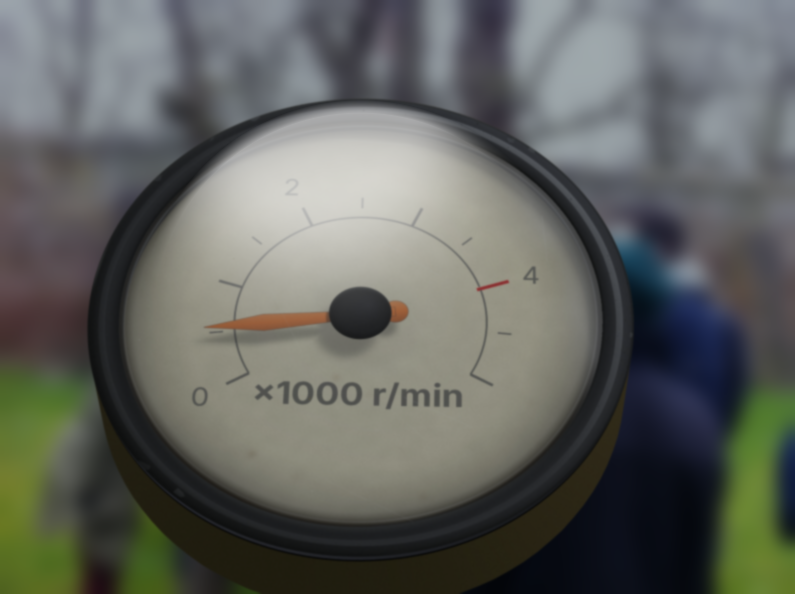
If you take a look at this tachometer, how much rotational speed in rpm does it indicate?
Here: 500 rpm
